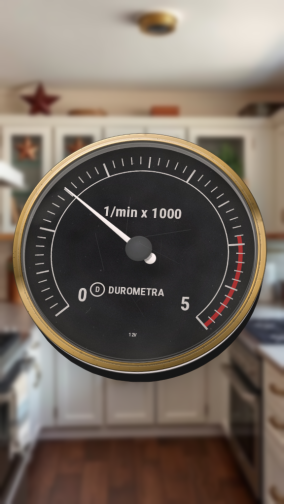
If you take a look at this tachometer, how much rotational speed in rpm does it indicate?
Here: 1500 rpm
